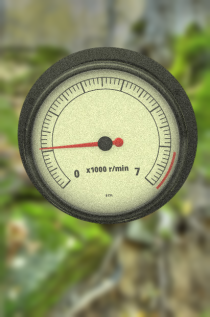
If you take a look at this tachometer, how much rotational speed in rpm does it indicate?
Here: 1100 rpm
